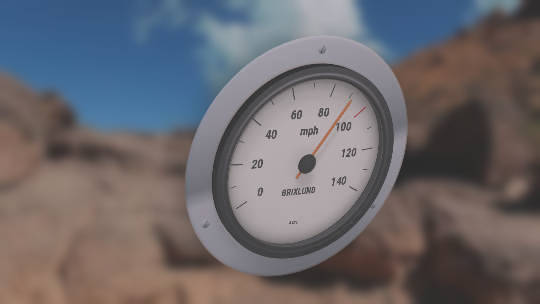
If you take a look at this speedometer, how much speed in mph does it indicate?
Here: 90 mph
